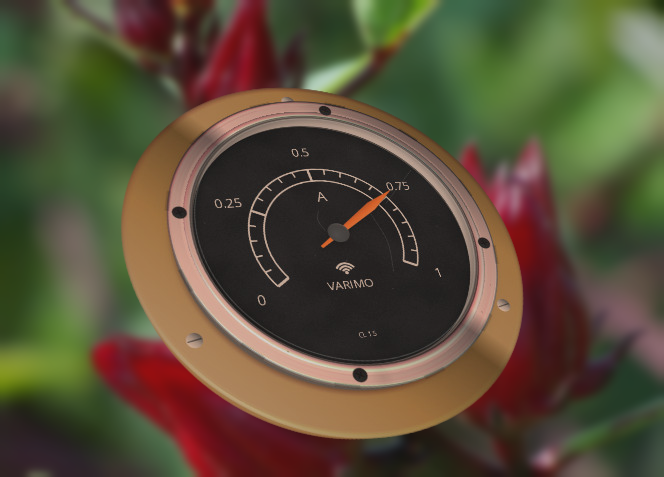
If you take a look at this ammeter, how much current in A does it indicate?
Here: 0.75 A
